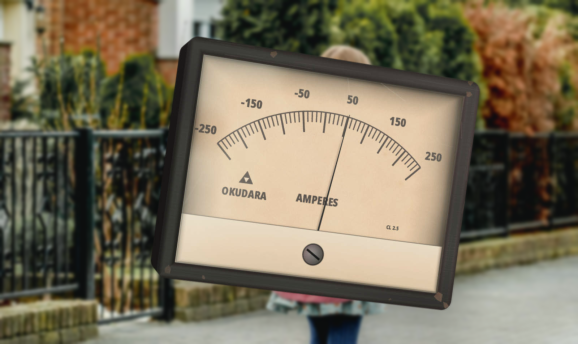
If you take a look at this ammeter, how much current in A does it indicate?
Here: 50 A
